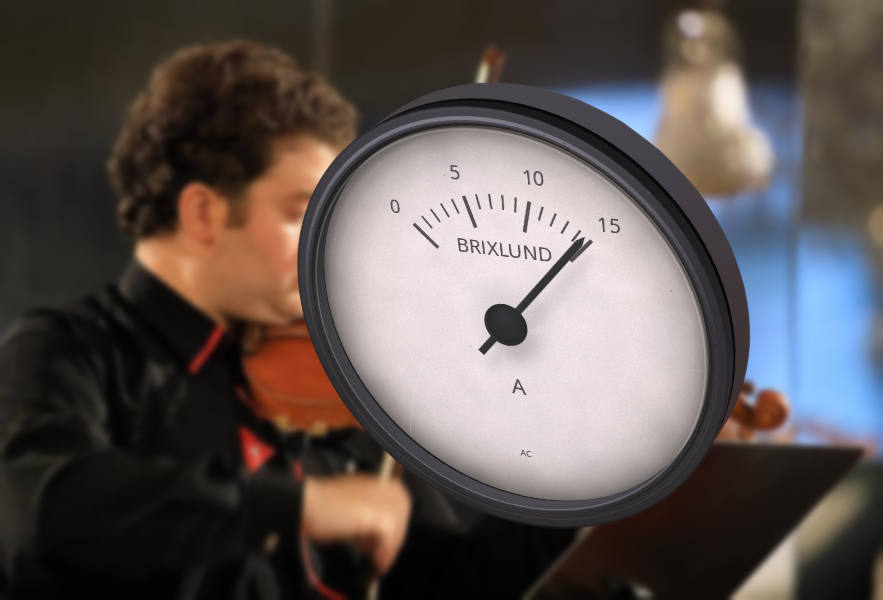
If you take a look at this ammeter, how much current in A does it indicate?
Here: 14.5 A
